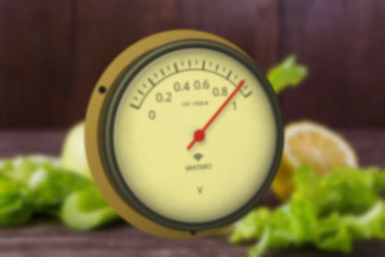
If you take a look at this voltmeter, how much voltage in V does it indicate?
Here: 0.9 V
